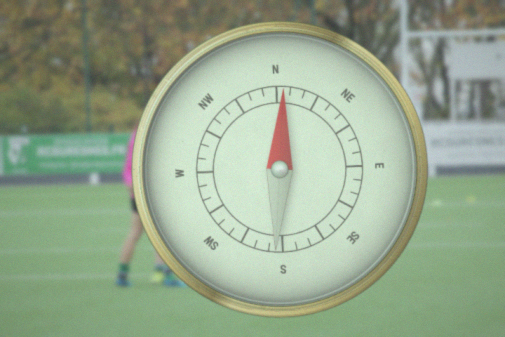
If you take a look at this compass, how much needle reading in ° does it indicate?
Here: 5 °
